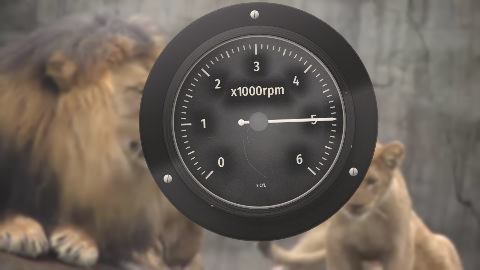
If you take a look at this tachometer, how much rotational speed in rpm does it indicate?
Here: 5000 rpm
